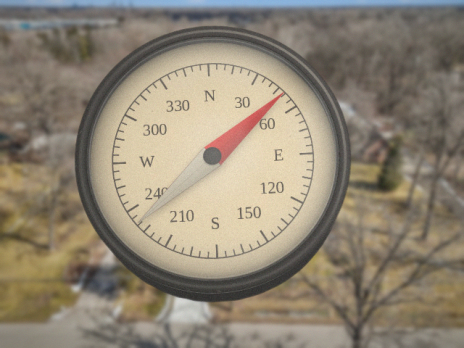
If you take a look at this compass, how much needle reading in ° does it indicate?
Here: 50 °
